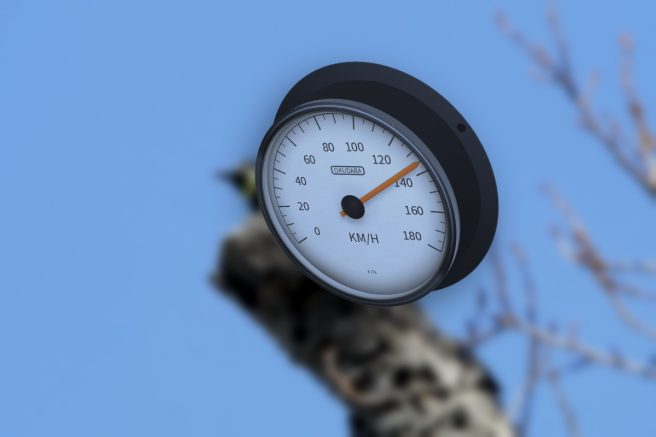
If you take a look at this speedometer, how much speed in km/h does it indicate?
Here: 135 km/h
